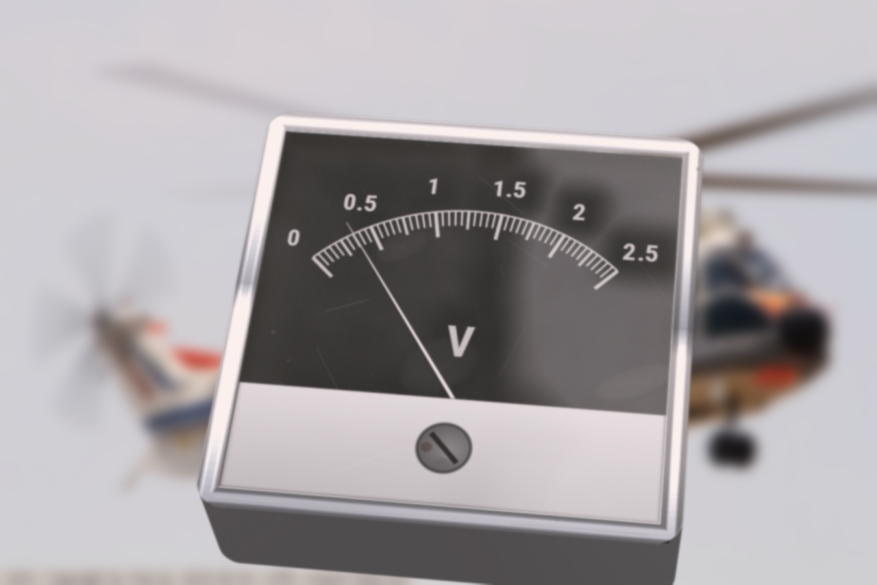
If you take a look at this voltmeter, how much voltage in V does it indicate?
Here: 0.35 V
